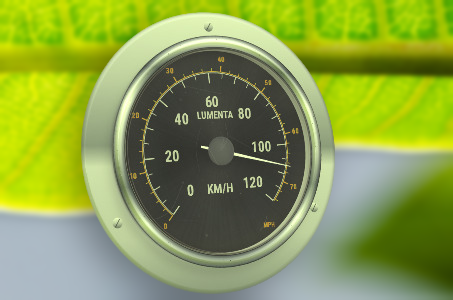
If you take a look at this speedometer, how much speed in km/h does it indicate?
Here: 107.5 km/h
